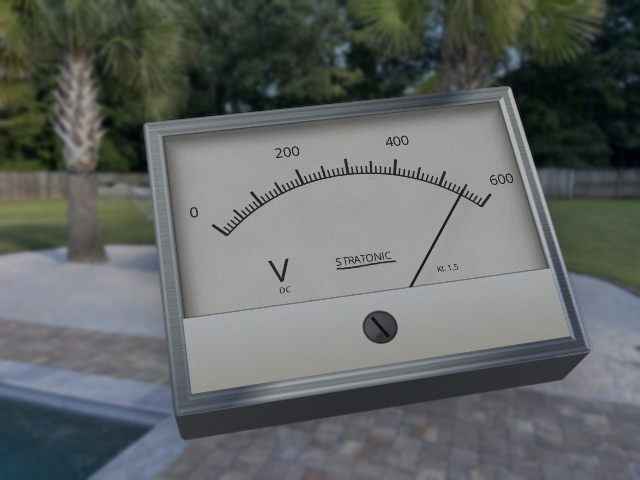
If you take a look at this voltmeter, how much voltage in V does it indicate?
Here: 550 V
